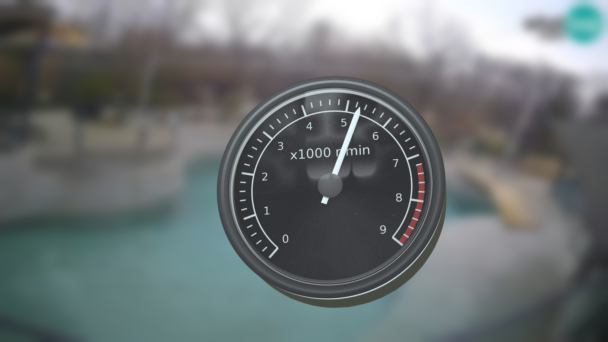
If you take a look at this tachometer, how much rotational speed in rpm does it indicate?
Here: 5300 rpm
